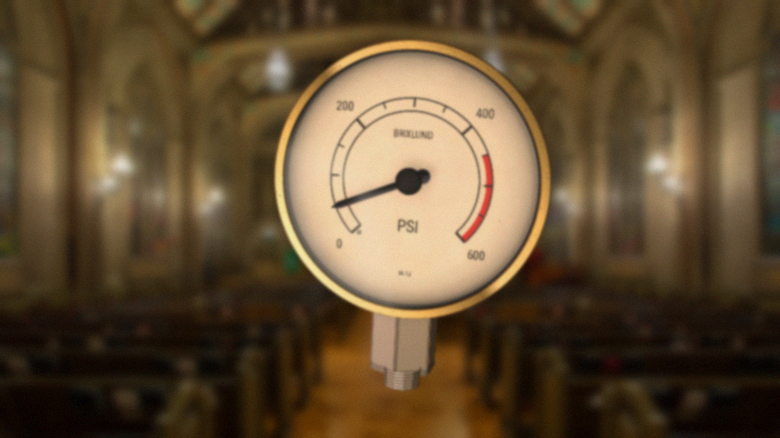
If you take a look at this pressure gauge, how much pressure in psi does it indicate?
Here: 50 psi
